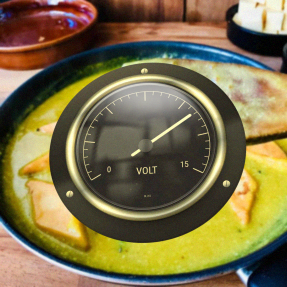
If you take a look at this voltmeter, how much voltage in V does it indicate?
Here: 11 V
